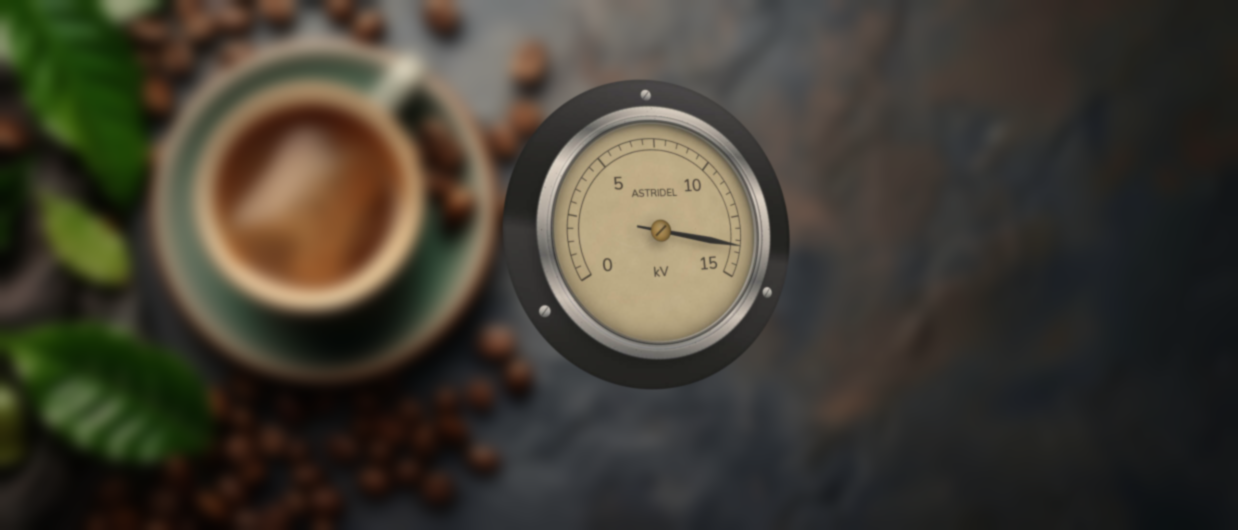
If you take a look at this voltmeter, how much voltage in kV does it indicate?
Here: 13.75 kV
